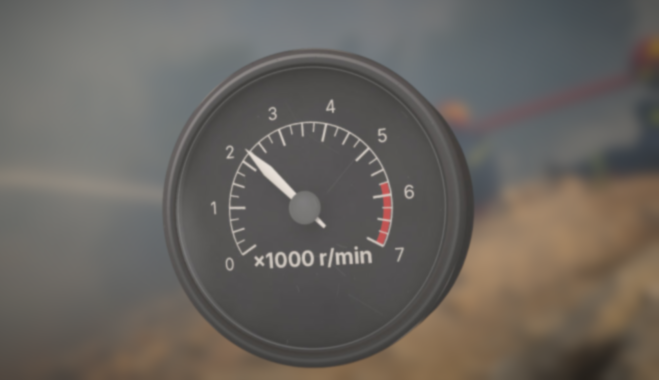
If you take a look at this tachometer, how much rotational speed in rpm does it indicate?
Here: 2250 rpm
